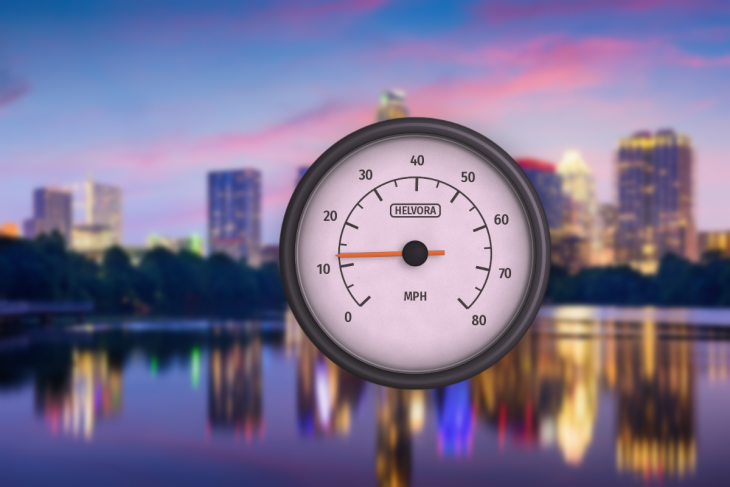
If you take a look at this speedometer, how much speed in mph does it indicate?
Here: 12.5 mph
